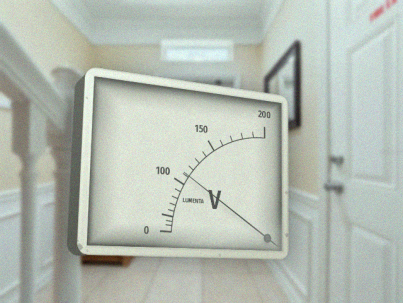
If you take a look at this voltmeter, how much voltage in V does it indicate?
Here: 110 V
